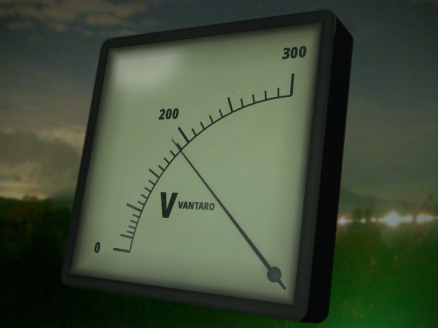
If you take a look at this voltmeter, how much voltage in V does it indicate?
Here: 190 V
